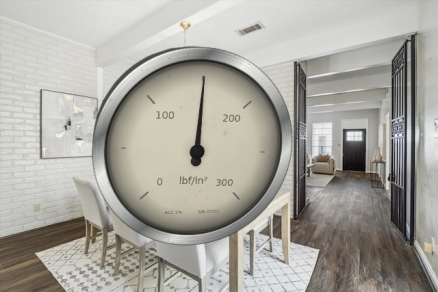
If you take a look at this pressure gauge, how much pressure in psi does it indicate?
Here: 150 psi
